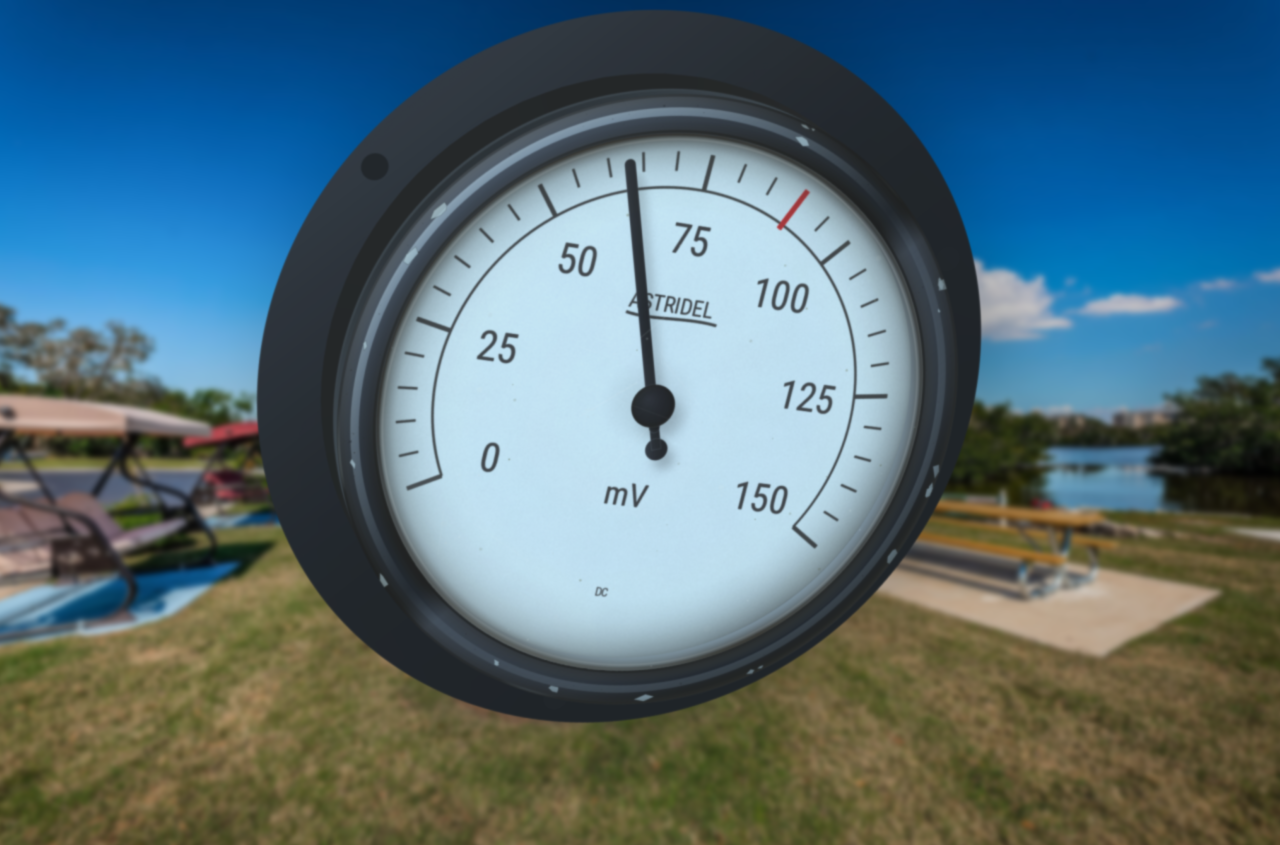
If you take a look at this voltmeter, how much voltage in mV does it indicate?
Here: 62.5 mV
